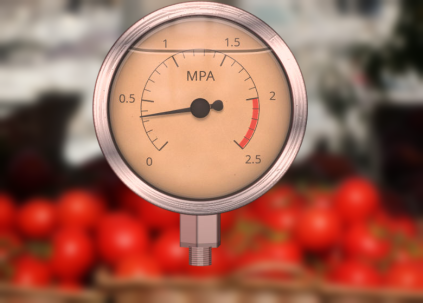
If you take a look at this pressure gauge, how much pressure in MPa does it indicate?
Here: 0.35 MPa
